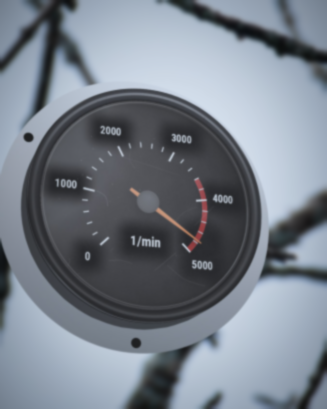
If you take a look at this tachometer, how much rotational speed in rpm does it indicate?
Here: 4800 rpm
